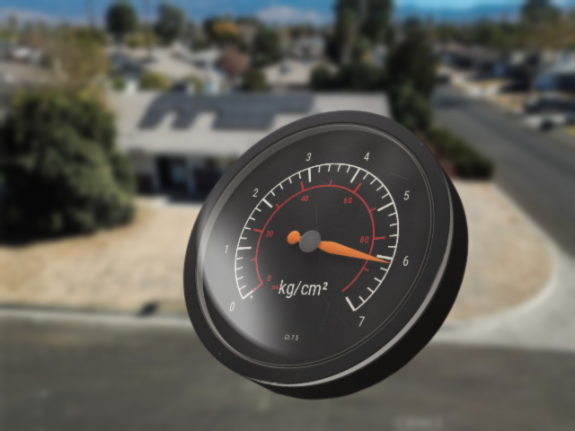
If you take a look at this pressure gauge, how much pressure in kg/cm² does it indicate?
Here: 6.1 kg/cm²
